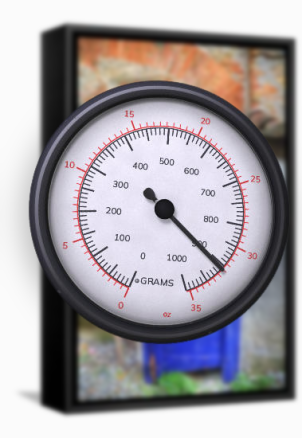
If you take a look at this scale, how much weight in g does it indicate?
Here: 910 g
